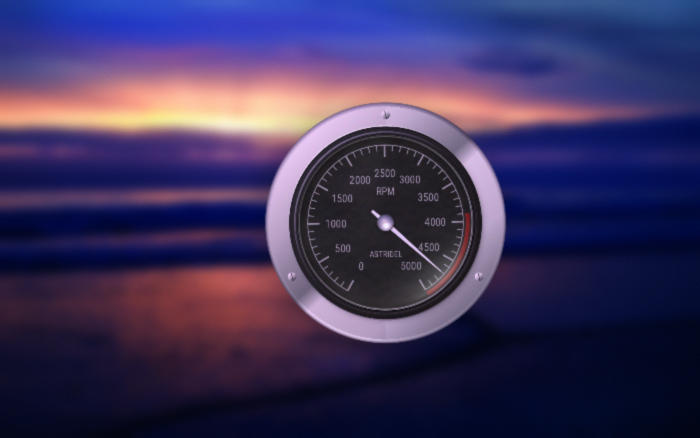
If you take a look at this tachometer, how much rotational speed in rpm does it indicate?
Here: 4700 rpm
